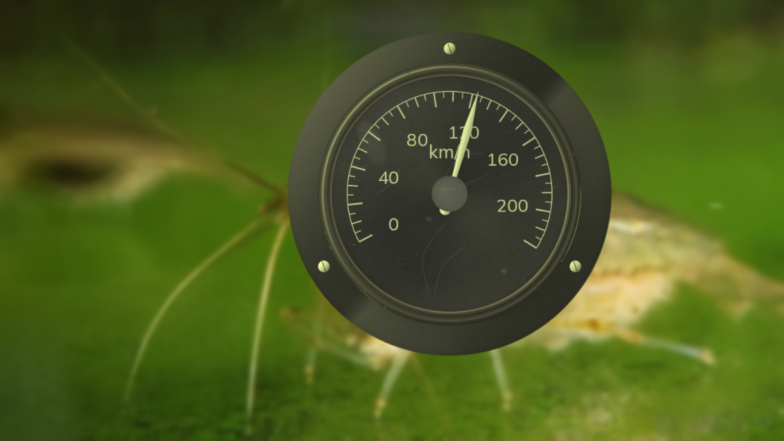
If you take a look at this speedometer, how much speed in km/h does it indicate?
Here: 122.5 km/h
